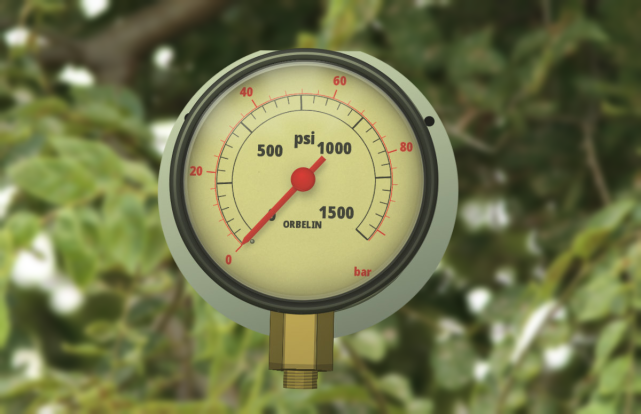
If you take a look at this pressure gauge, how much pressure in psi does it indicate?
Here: 0 psi
